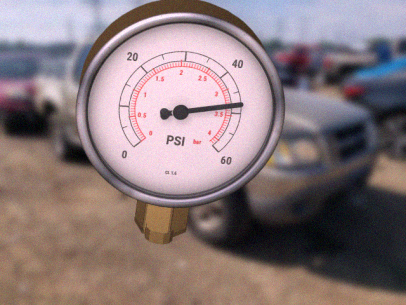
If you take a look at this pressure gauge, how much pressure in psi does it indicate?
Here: 47.5 psi
